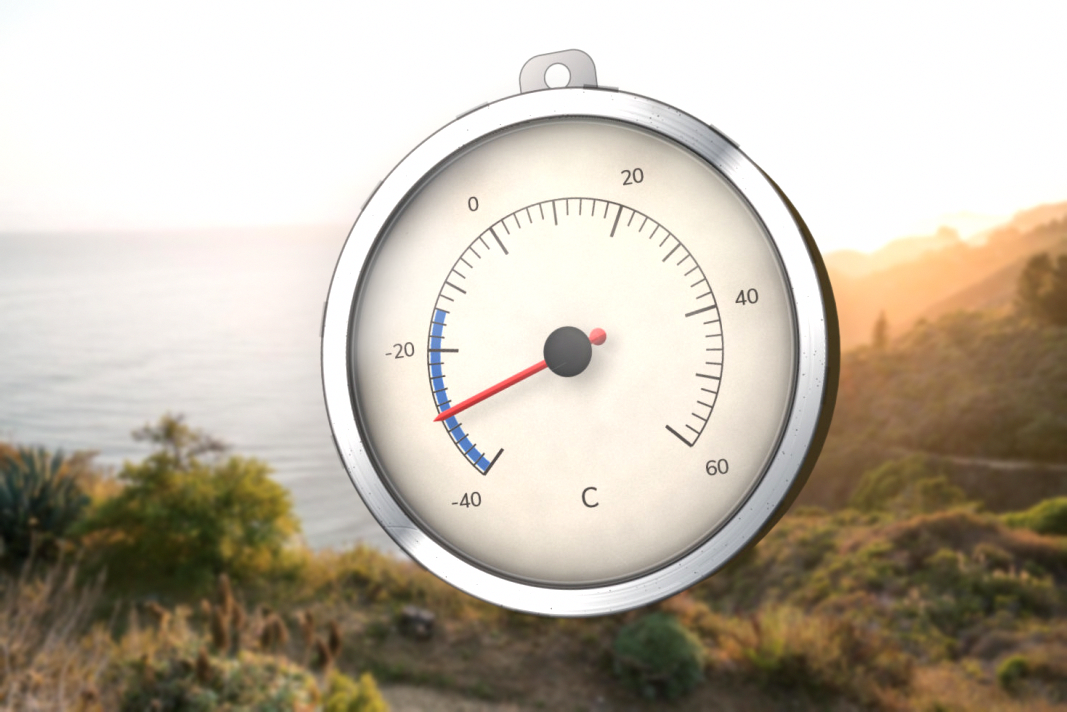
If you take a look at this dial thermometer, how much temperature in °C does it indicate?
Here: -30 °C
